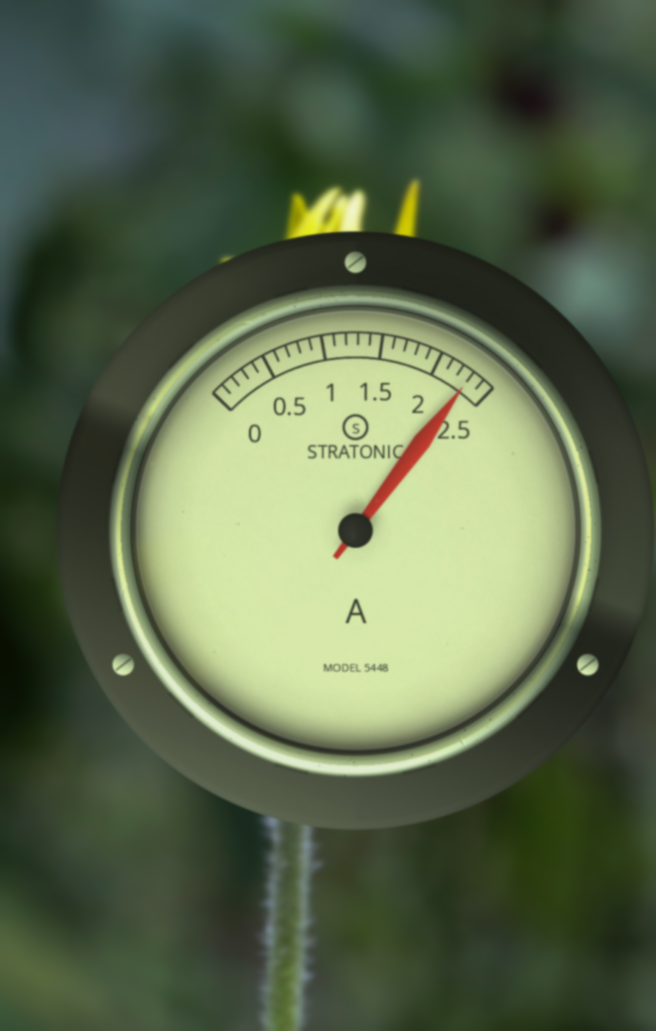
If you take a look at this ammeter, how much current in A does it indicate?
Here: 2.3 A
